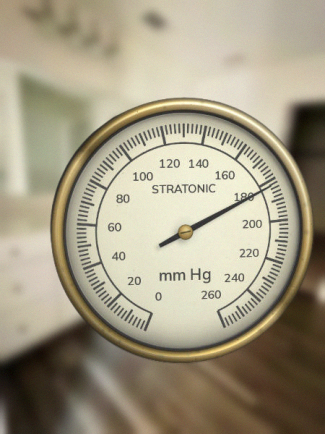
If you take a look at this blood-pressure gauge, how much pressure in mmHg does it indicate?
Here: 182 mmHg
